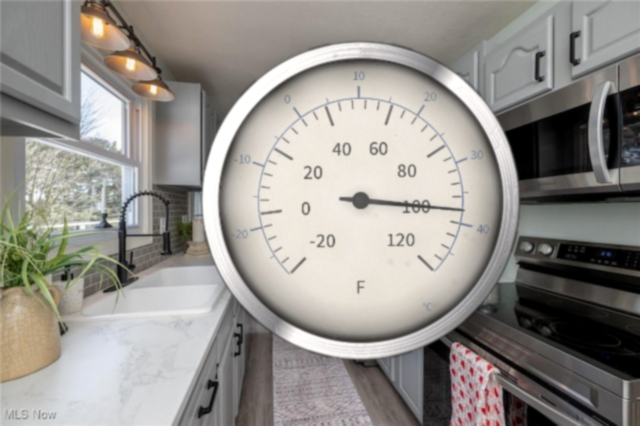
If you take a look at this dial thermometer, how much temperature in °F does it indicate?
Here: 100 °F
